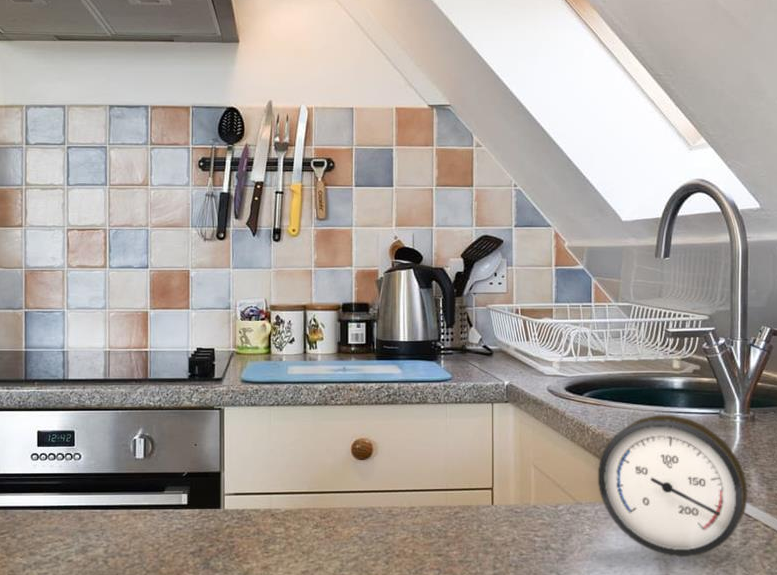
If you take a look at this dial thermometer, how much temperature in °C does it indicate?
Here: 180 °C
